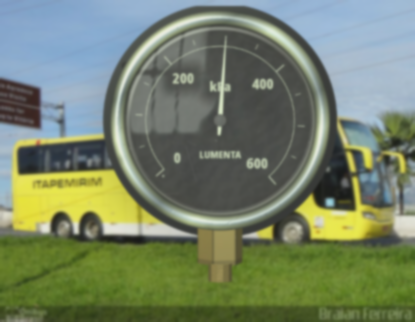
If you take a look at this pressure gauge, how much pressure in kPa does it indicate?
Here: 300 kPa
